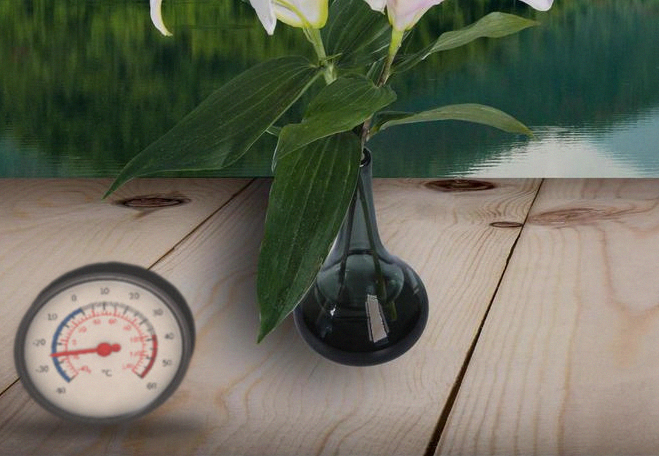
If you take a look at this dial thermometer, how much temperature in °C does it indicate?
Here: -25 °C
